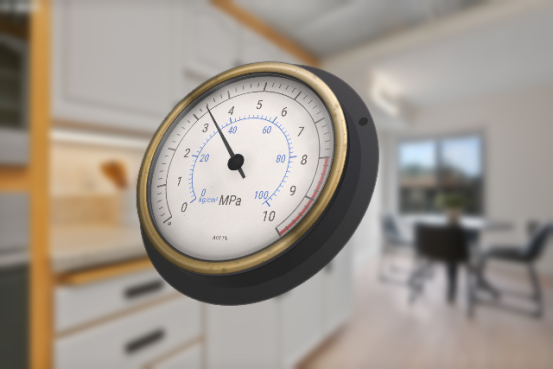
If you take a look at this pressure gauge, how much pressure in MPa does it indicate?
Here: 3.4 MPa
